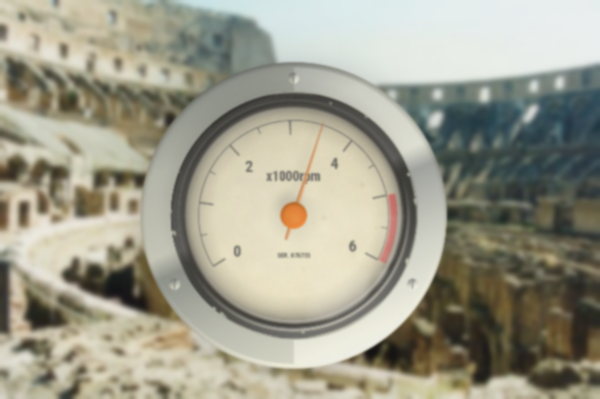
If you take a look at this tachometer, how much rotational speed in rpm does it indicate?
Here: 3500 rpm
